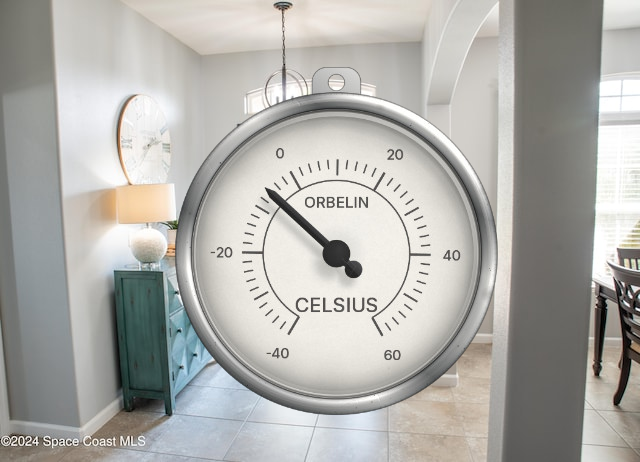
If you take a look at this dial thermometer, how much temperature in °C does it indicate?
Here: -6 °C
